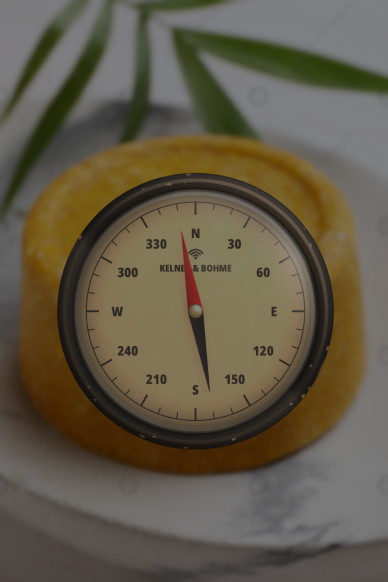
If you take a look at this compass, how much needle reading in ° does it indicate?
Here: 350 °
